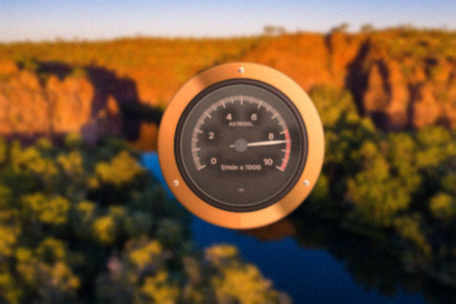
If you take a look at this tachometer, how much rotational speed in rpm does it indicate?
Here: 8500 rpm
